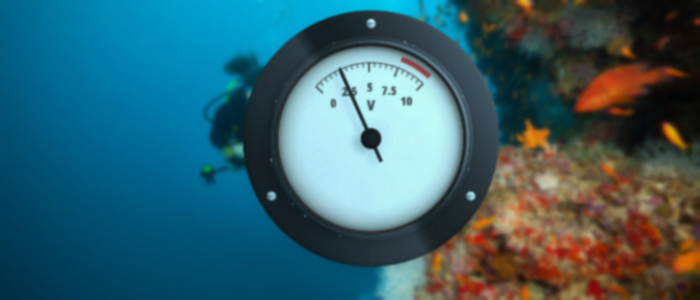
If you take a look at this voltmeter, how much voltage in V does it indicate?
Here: 2.5 V
